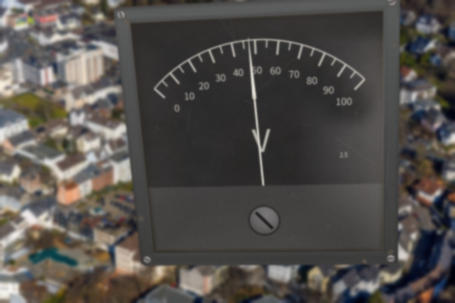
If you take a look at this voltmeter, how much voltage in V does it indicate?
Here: 47.5 V
